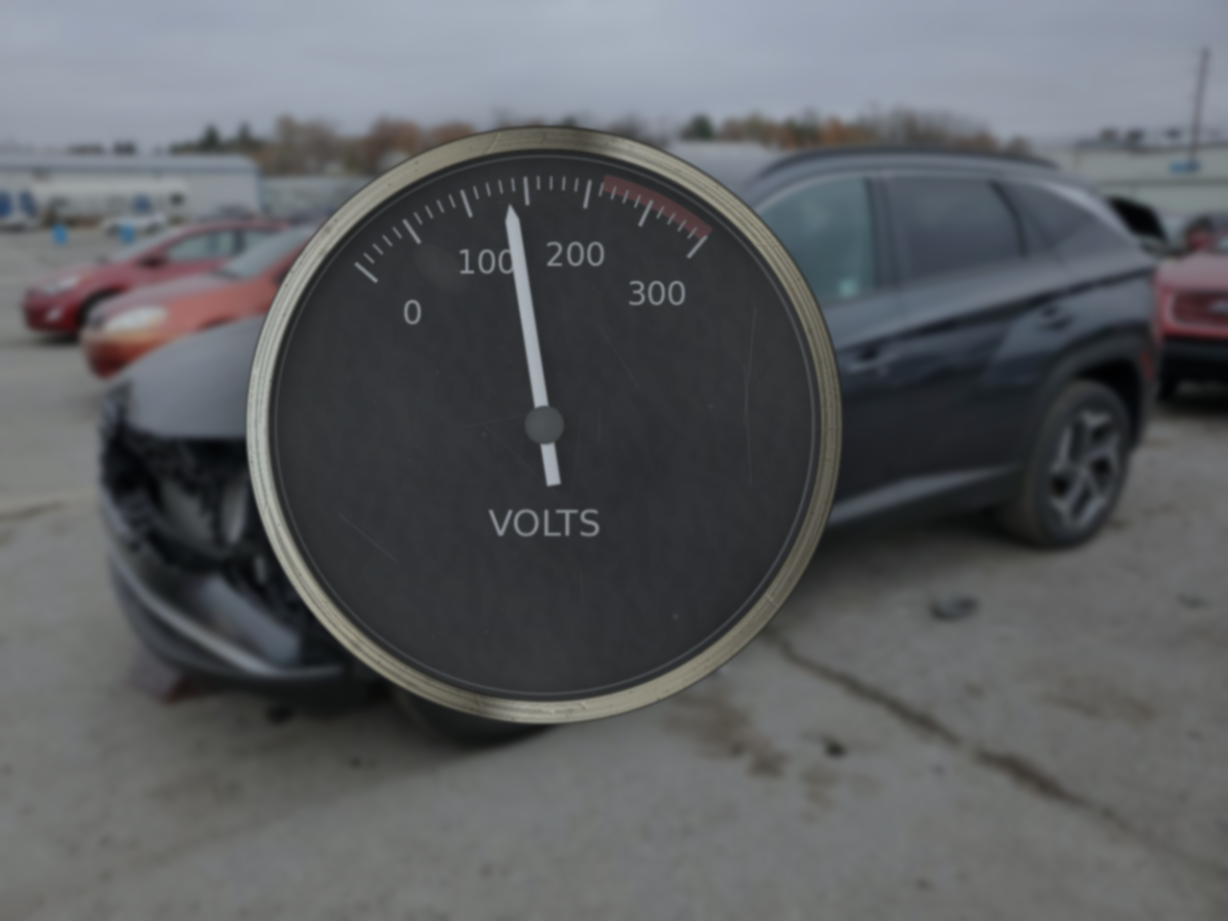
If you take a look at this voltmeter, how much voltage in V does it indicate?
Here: 135 V
